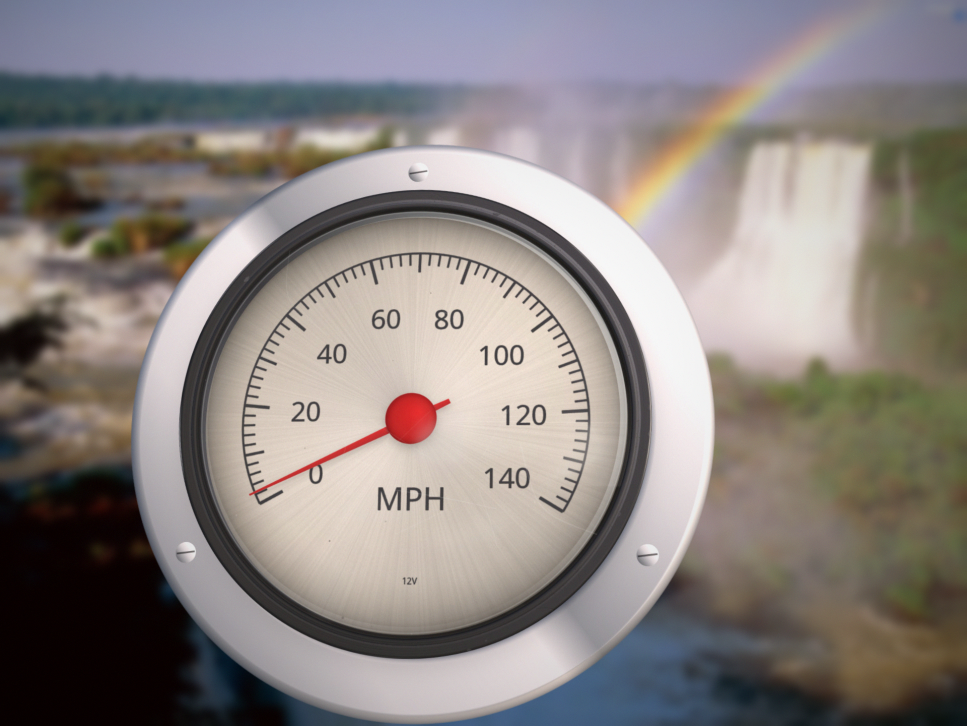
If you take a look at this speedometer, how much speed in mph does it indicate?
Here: 2 mph
